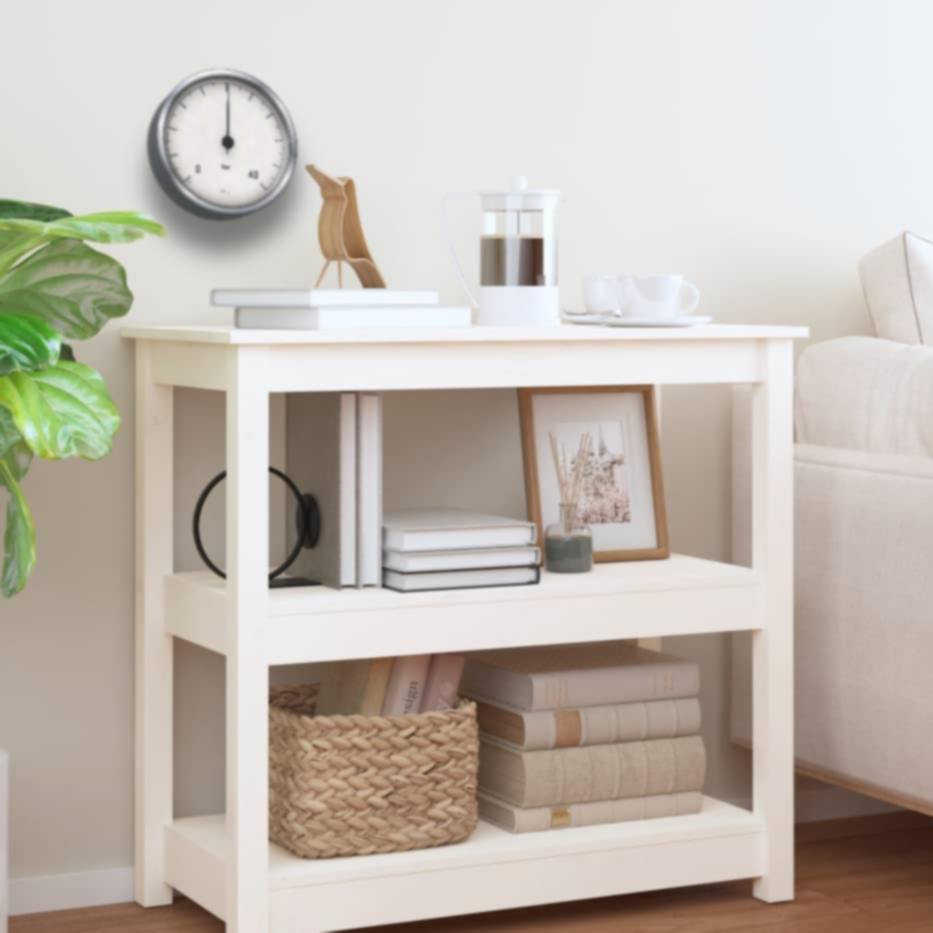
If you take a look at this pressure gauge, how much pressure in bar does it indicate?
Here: 20 bar
